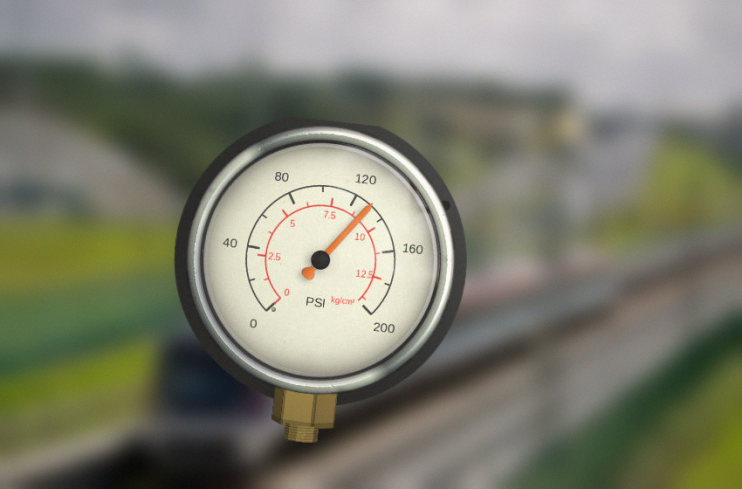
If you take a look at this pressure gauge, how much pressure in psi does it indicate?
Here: 130 psi
